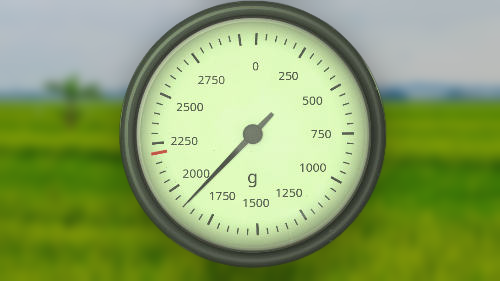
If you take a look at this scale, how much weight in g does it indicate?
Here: 1900 g
